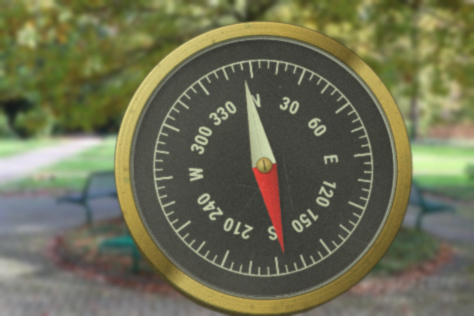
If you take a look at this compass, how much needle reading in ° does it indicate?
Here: 175 °
